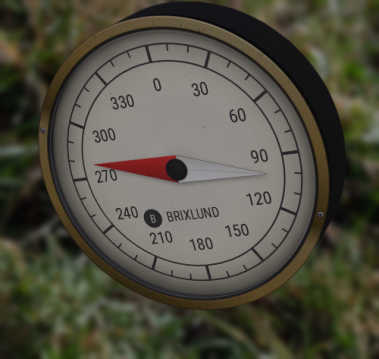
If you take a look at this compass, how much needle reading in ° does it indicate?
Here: 280 °
